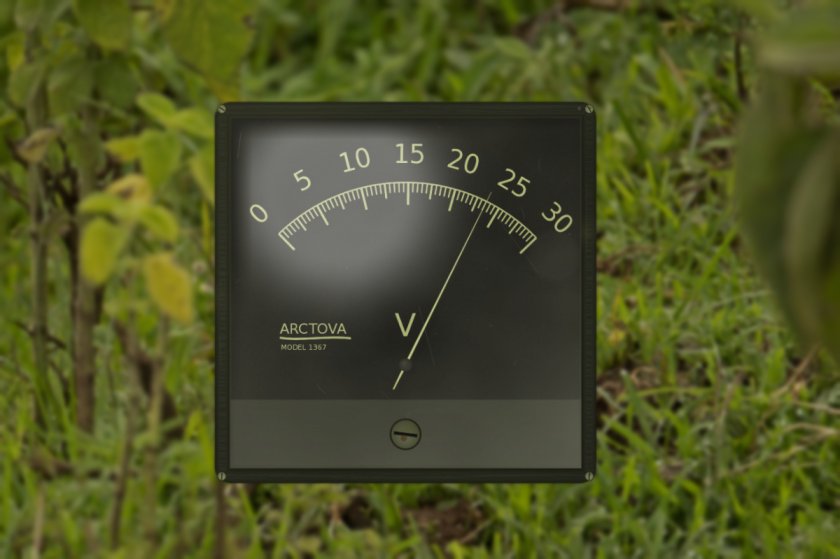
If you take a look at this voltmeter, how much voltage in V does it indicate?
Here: 23.5 V
